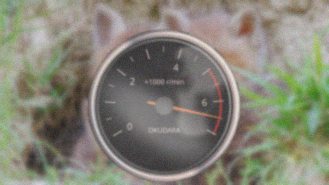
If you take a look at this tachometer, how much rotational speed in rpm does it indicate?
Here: 6500 rpm
